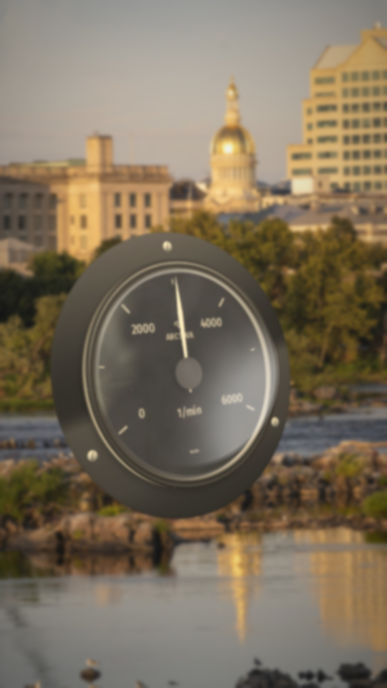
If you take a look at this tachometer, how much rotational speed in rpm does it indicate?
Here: 3000 rpm
